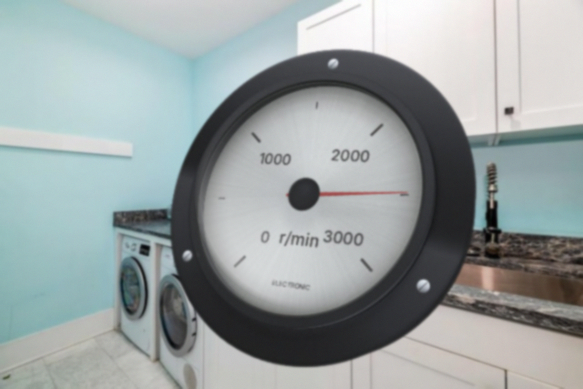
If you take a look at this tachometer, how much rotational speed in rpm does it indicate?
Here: 2500 rpm
